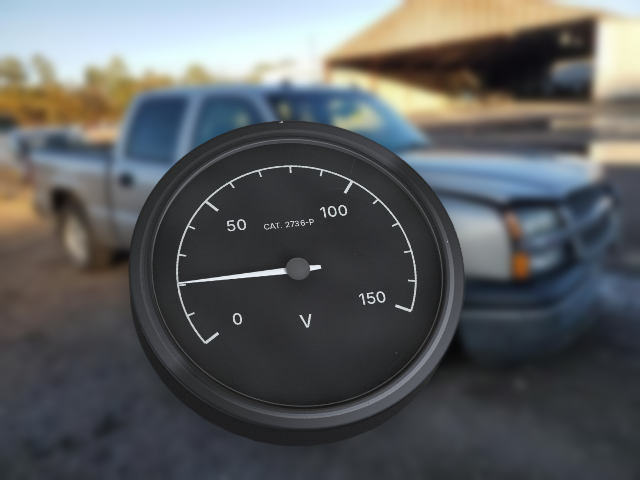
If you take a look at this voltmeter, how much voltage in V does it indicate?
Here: 20 V
